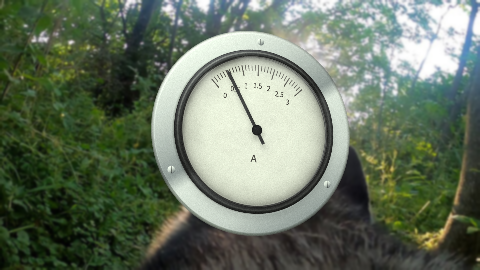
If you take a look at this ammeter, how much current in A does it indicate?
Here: 0.5 A
